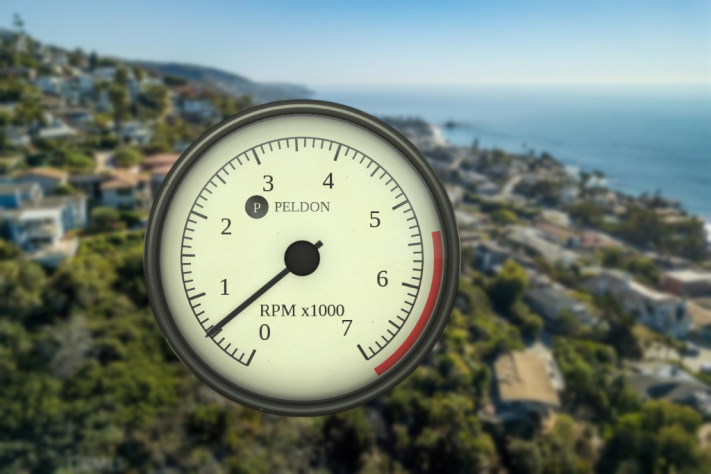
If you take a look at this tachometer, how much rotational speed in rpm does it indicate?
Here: 550 rpm
